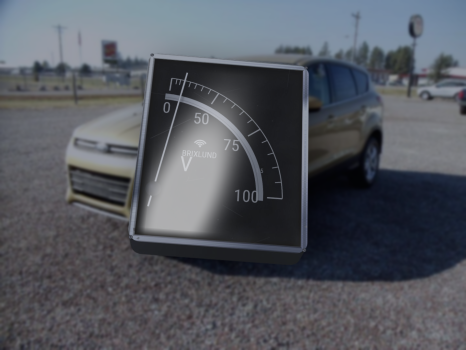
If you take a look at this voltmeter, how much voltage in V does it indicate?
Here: 25 V
